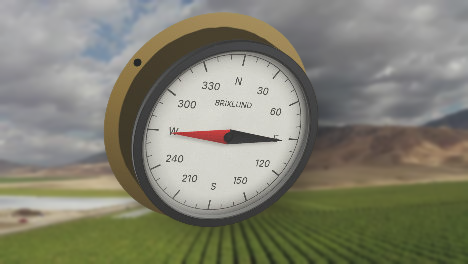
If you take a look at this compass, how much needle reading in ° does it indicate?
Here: 270 °
